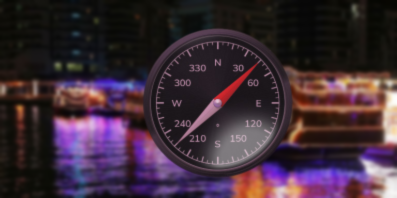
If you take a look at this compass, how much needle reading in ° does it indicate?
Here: 45 °
